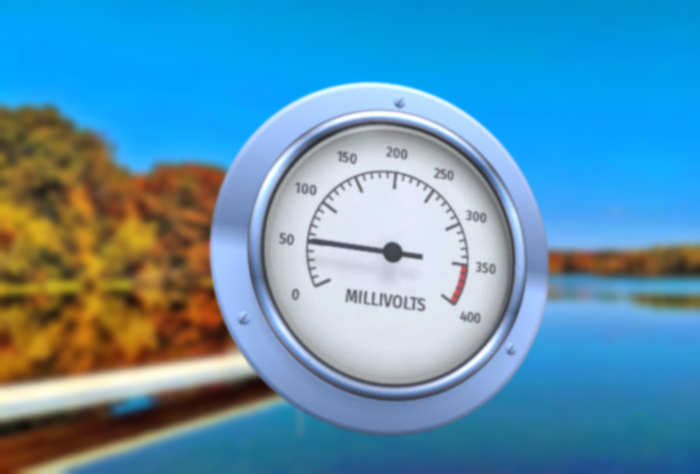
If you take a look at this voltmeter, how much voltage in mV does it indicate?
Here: 50 mV
